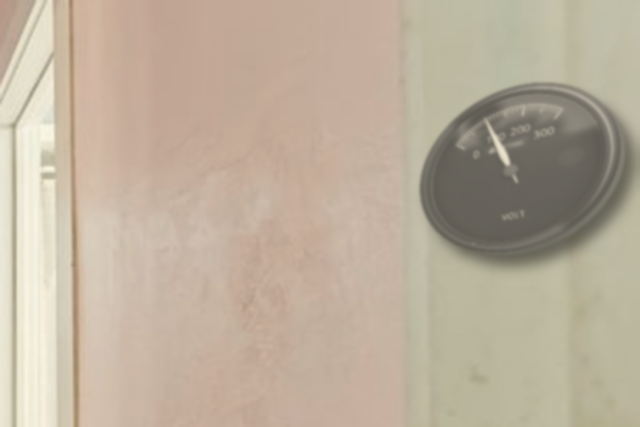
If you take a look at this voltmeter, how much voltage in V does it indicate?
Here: 100 V
